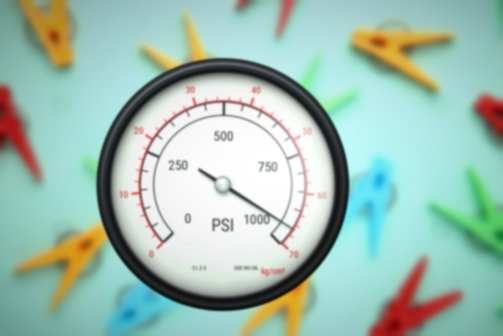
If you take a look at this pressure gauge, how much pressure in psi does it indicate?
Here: 950 psi
